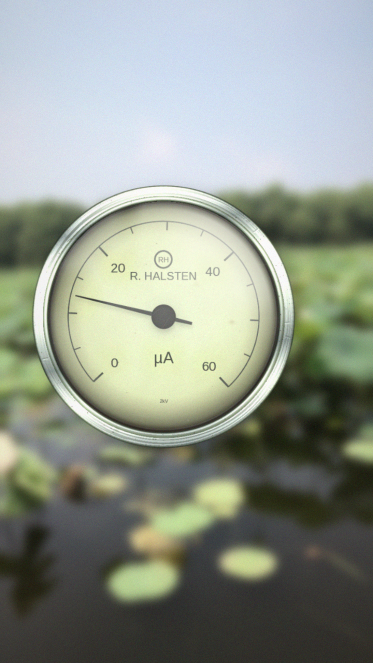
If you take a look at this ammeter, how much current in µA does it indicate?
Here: 12.5 µA
